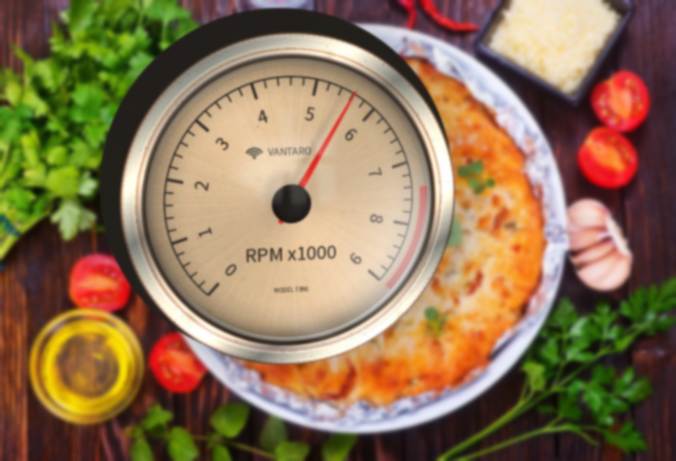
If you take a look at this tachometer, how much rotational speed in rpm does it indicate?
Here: 5600 rpm
